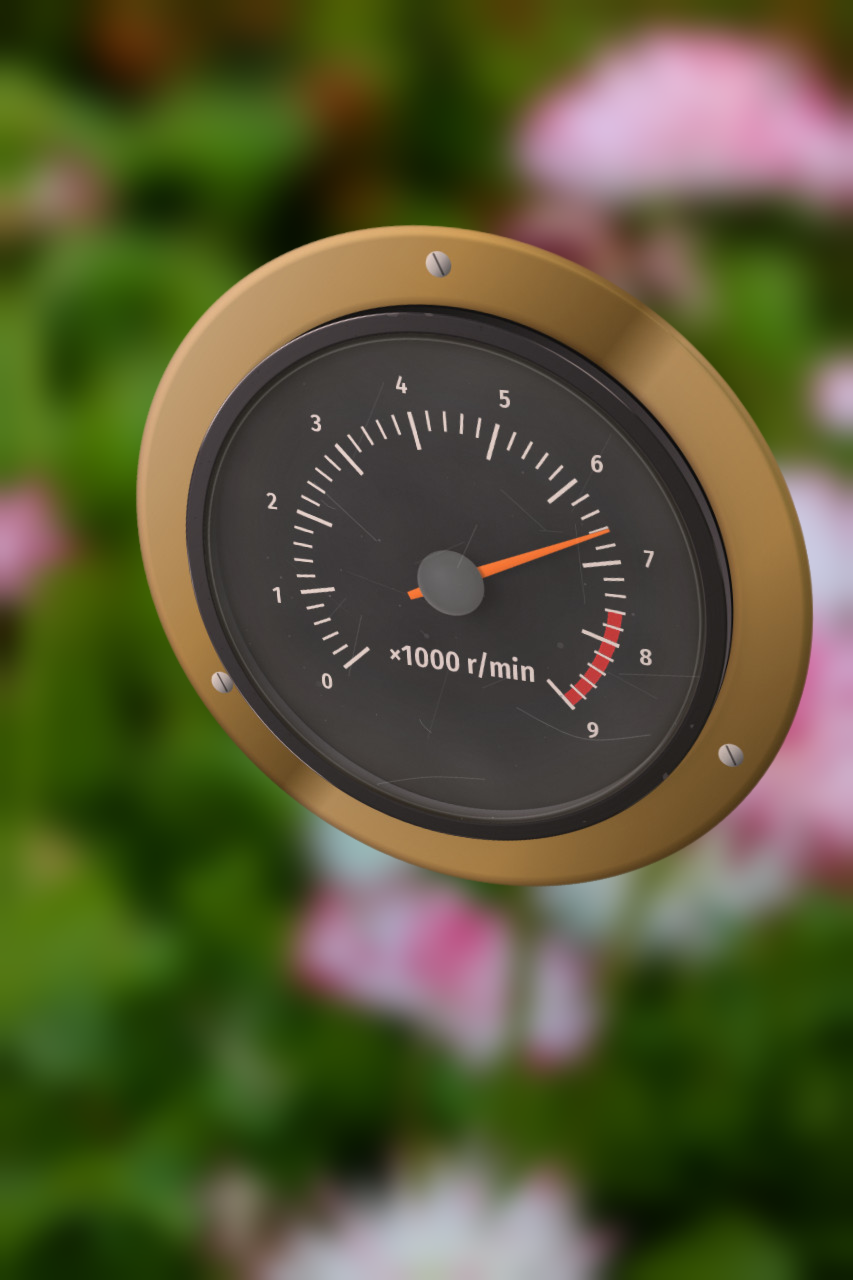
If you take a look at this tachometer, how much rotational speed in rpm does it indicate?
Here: 6600 rpm
